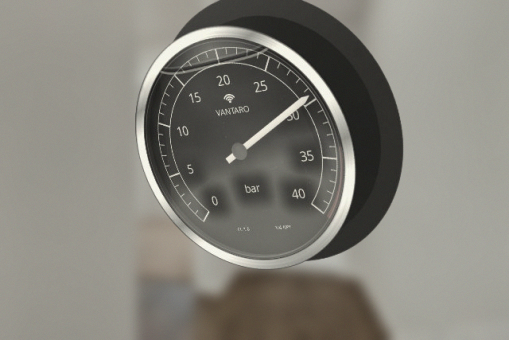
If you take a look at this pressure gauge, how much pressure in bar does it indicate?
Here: 29.5 bar
